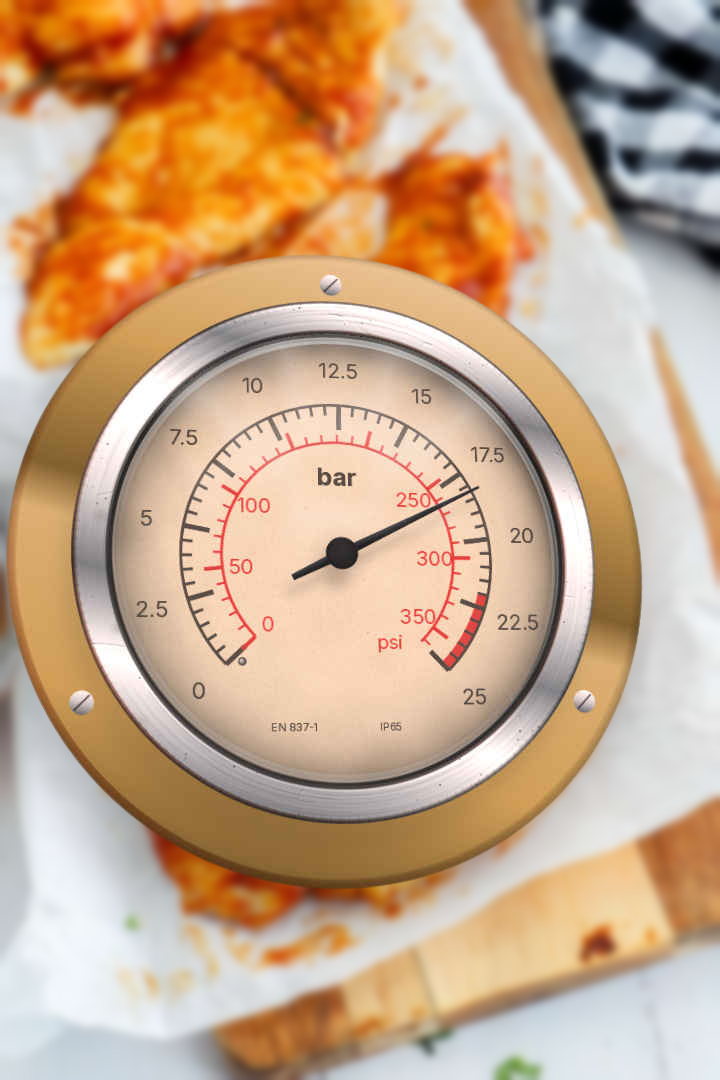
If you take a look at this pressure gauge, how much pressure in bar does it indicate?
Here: 18.25 bar
